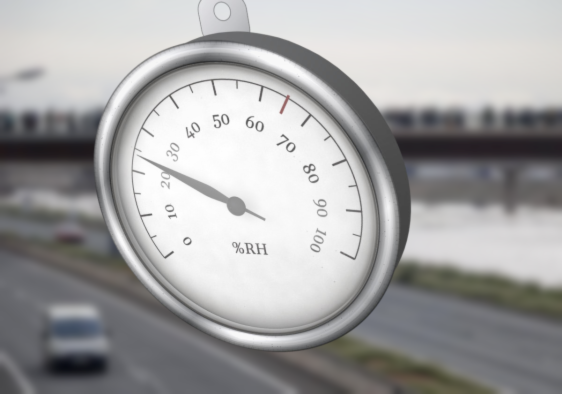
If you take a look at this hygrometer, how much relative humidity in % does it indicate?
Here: 25 %
